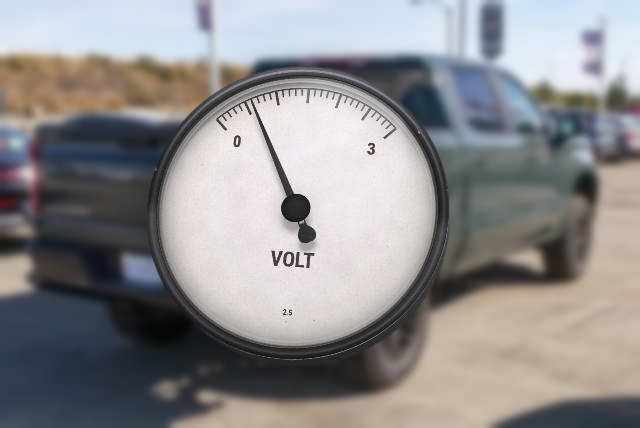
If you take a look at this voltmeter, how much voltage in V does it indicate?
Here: 0.6 V
